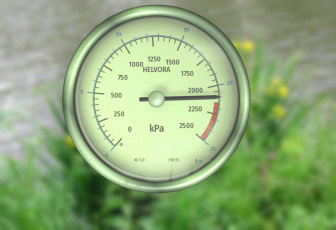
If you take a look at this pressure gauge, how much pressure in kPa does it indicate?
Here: 2100 kPa
